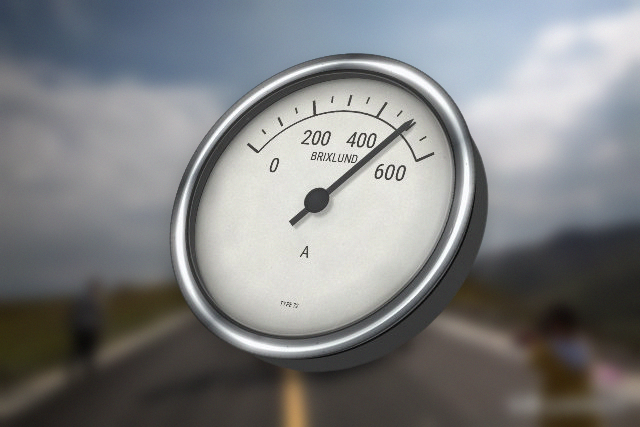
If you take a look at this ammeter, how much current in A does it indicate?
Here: 500 A
